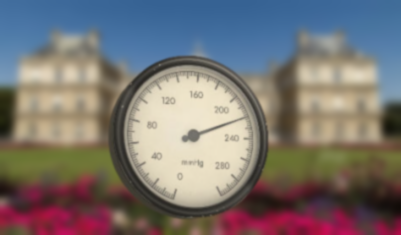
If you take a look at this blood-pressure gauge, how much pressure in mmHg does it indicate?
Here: 220 mmHg
